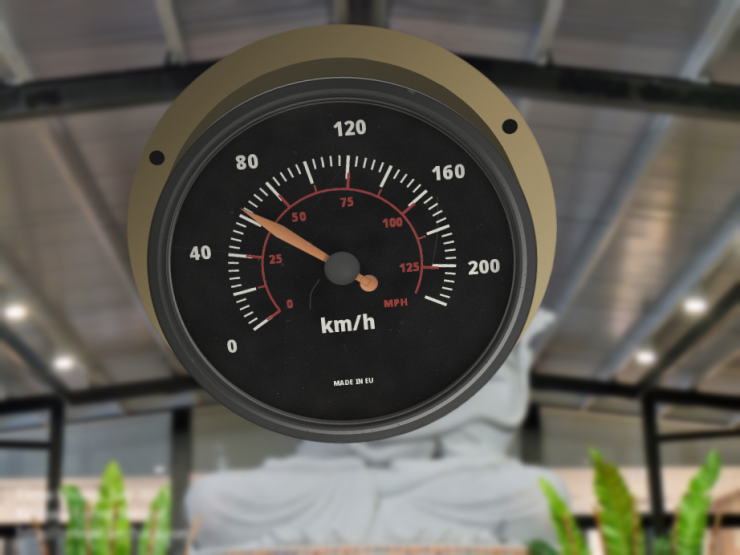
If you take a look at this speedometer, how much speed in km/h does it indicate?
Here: 64 km/h
